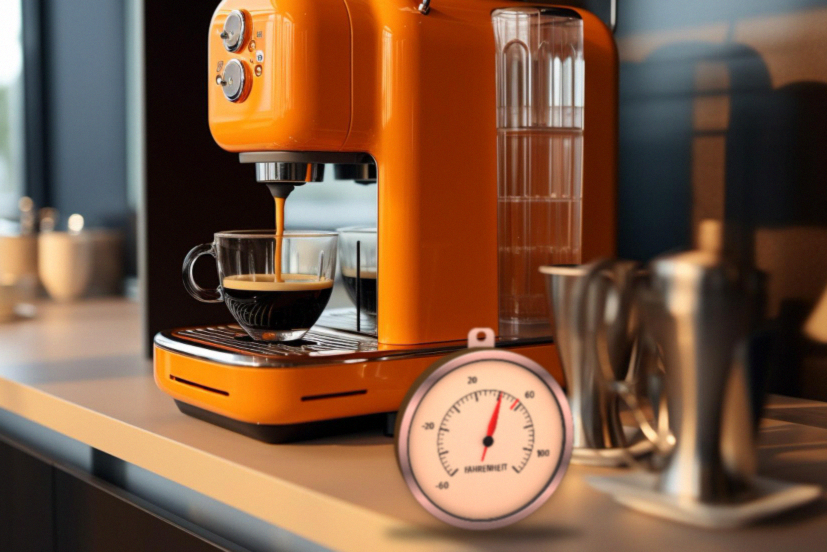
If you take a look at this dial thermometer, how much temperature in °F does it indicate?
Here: 40 °F
